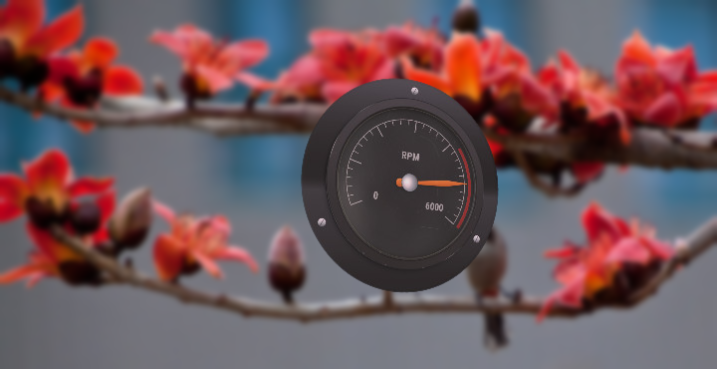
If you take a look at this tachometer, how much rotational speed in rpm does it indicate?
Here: 5000 rpm
